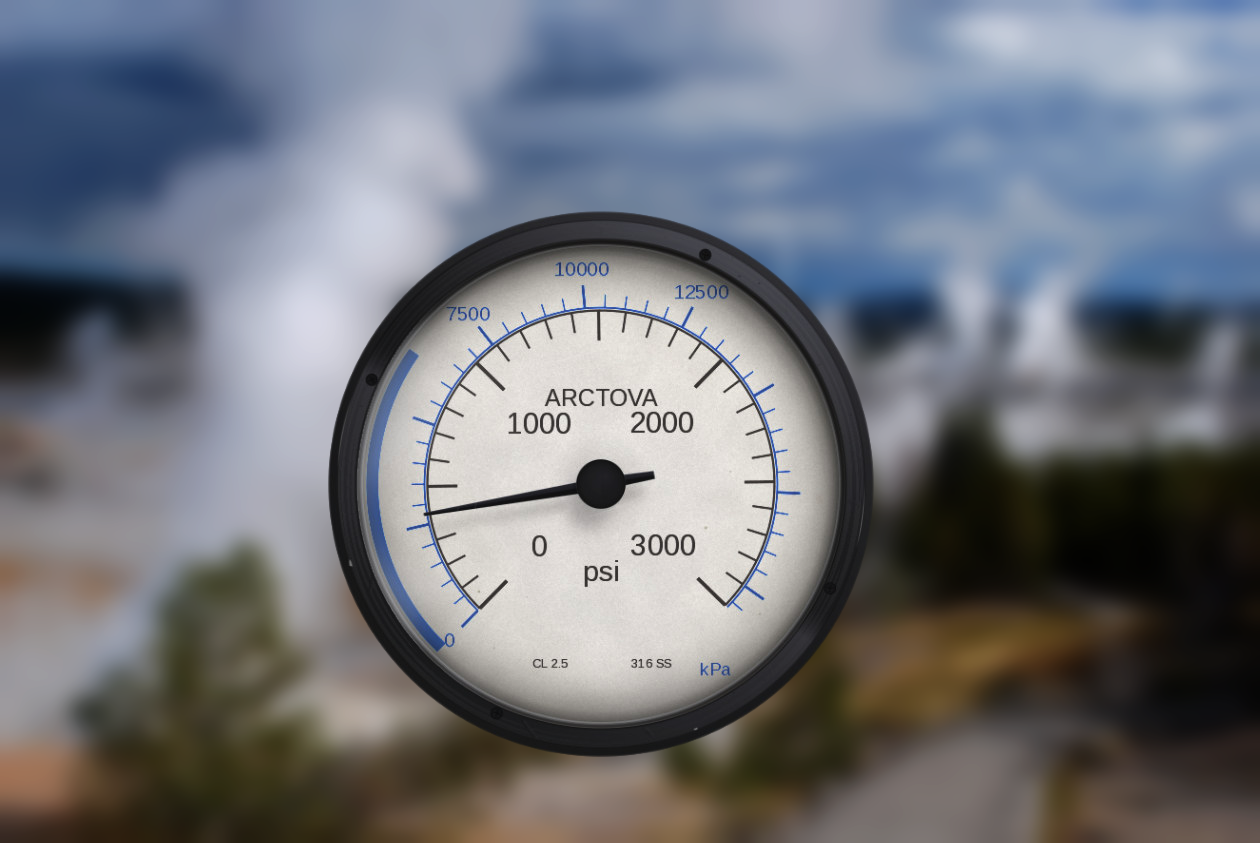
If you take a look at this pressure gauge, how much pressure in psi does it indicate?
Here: 400 psi
